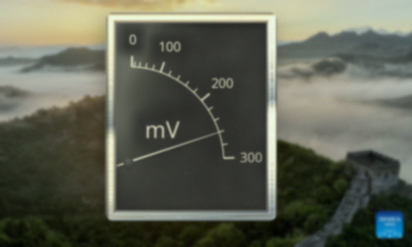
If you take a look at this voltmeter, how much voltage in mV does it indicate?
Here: 260 mV
